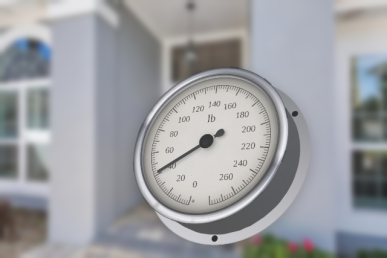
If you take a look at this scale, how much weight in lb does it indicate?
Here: 40 lb
